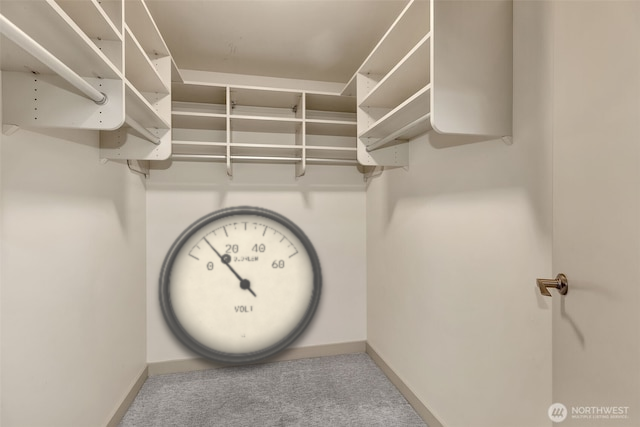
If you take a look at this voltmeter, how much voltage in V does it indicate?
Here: 10 V
